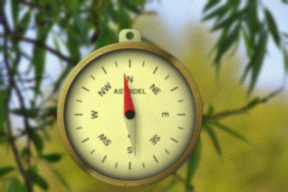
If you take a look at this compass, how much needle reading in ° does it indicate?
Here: 352.5 °
